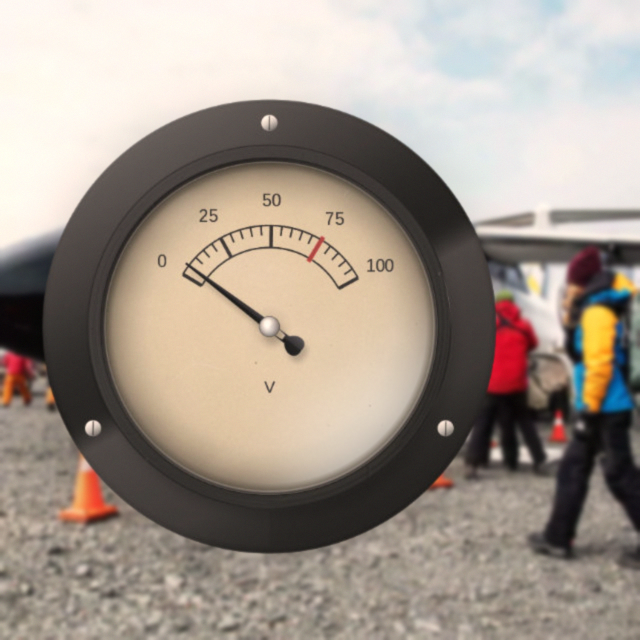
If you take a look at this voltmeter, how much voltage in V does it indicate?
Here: 5 V
